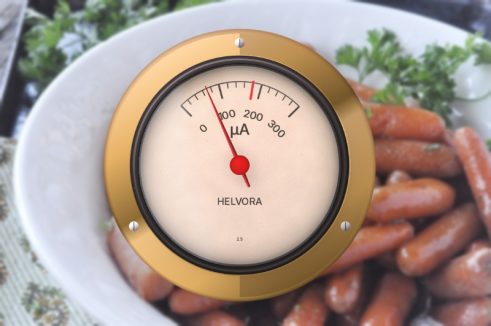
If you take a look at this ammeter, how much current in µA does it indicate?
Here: 70 µA
